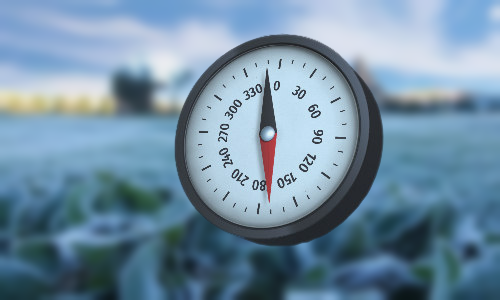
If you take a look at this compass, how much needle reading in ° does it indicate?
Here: 170 °
